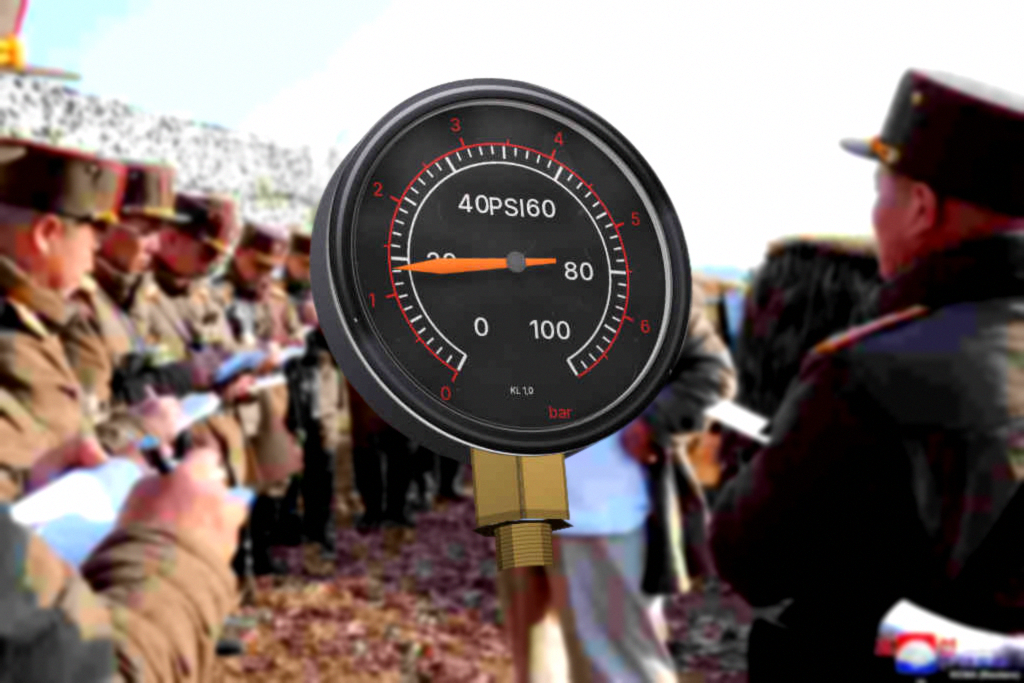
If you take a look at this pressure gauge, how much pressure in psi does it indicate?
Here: 18 psi
